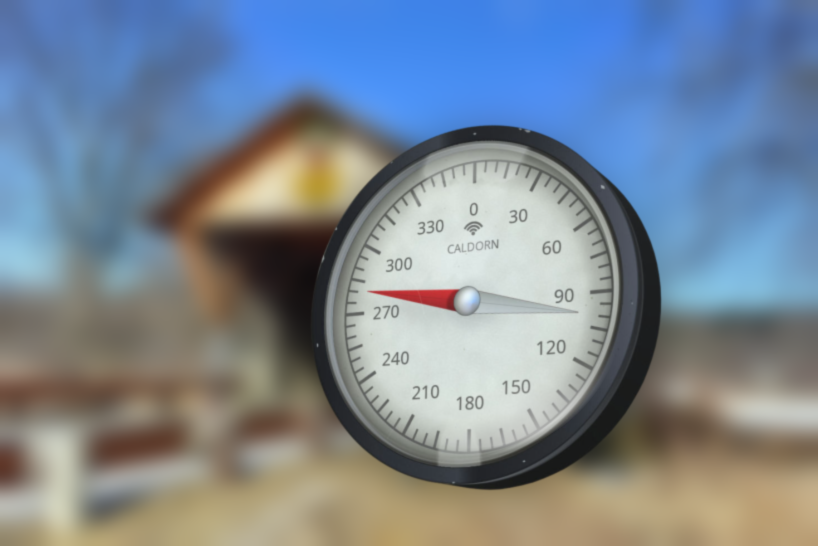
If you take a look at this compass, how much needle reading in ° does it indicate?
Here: 280 °
